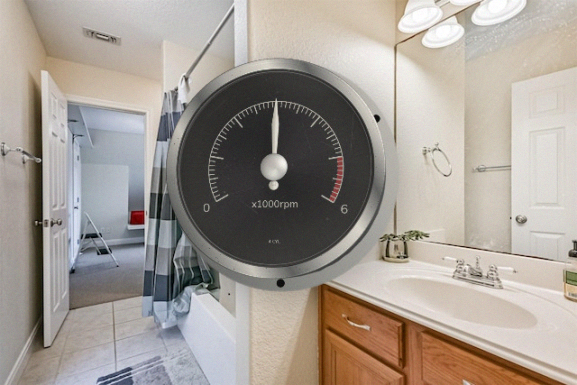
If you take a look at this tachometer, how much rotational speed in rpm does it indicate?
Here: 3000 rpm
